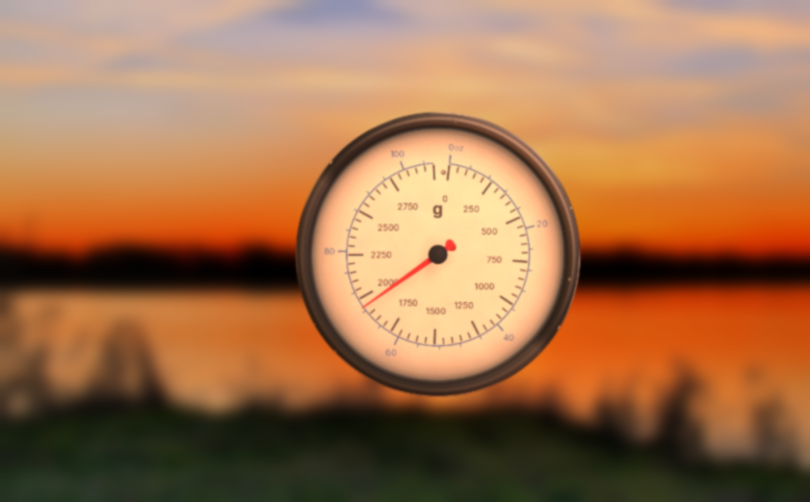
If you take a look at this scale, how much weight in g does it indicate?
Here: 1950 g
